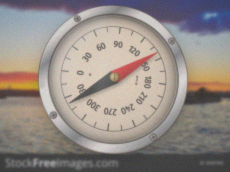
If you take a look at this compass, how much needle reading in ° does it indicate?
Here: 142.5 °
